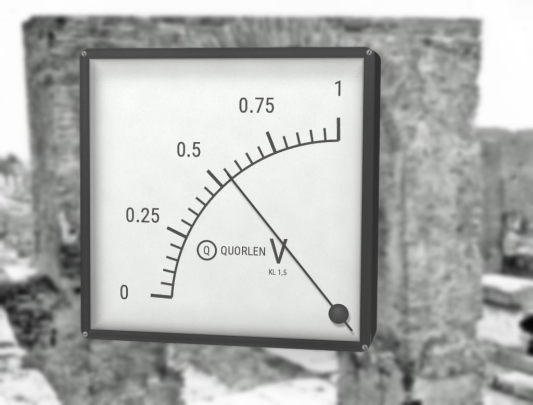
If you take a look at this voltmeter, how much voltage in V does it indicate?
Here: 0.55 V
